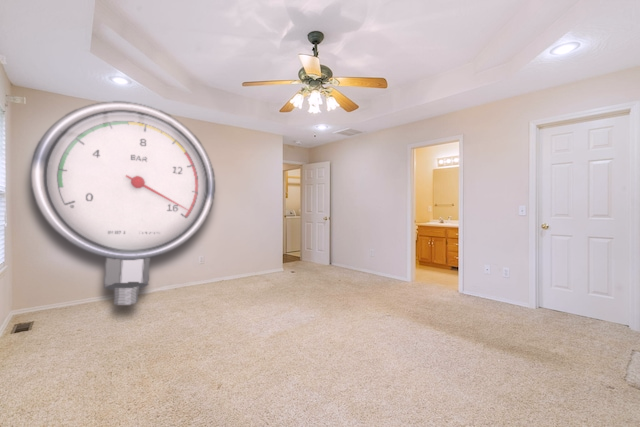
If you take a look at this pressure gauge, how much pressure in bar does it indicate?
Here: 15.5 bar
